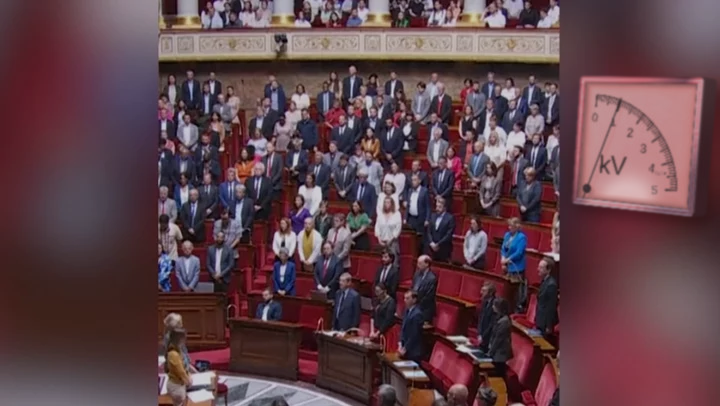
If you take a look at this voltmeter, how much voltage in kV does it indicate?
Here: 1 kV
